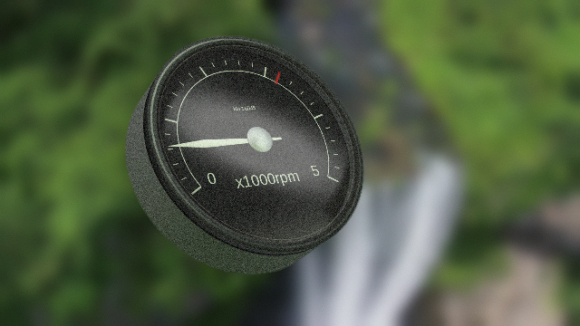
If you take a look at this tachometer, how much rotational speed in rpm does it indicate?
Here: 600 rpm
